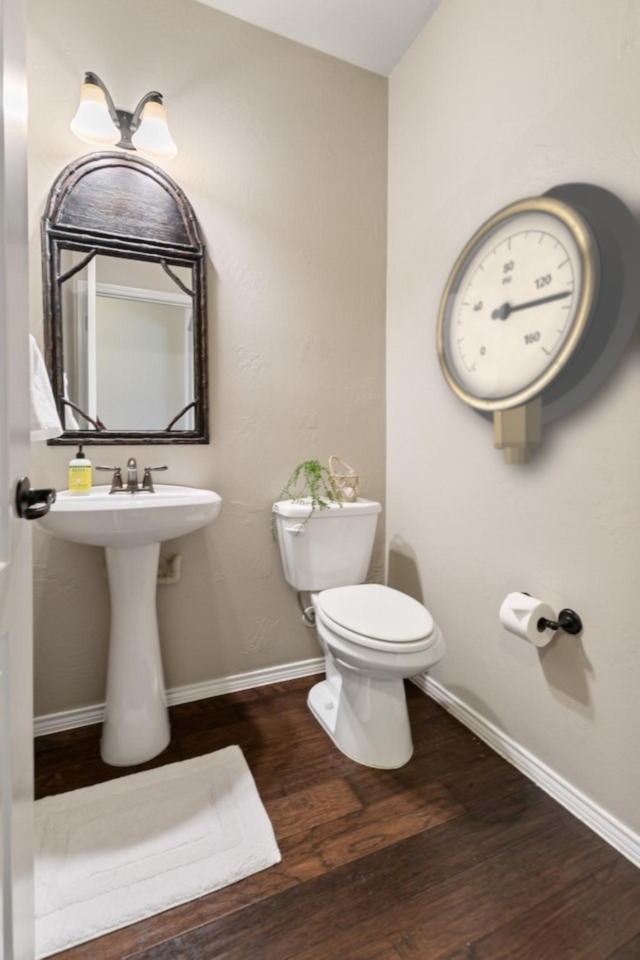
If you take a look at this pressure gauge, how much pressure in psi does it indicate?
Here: 135 psi
